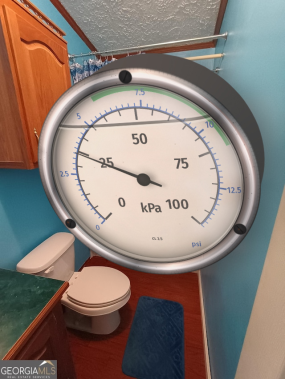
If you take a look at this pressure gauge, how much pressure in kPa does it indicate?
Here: 25 kPa
